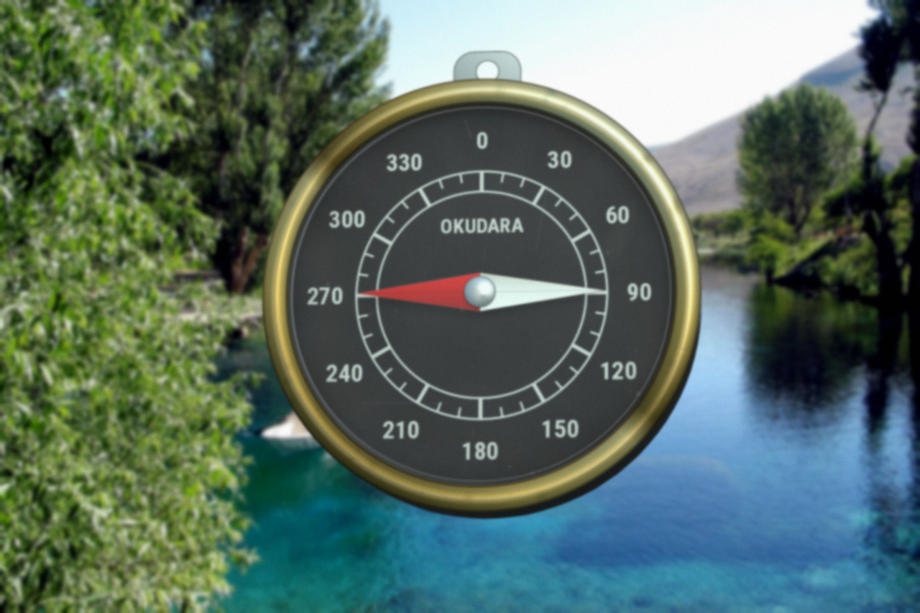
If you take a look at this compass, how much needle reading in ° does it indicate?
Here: 270 °
